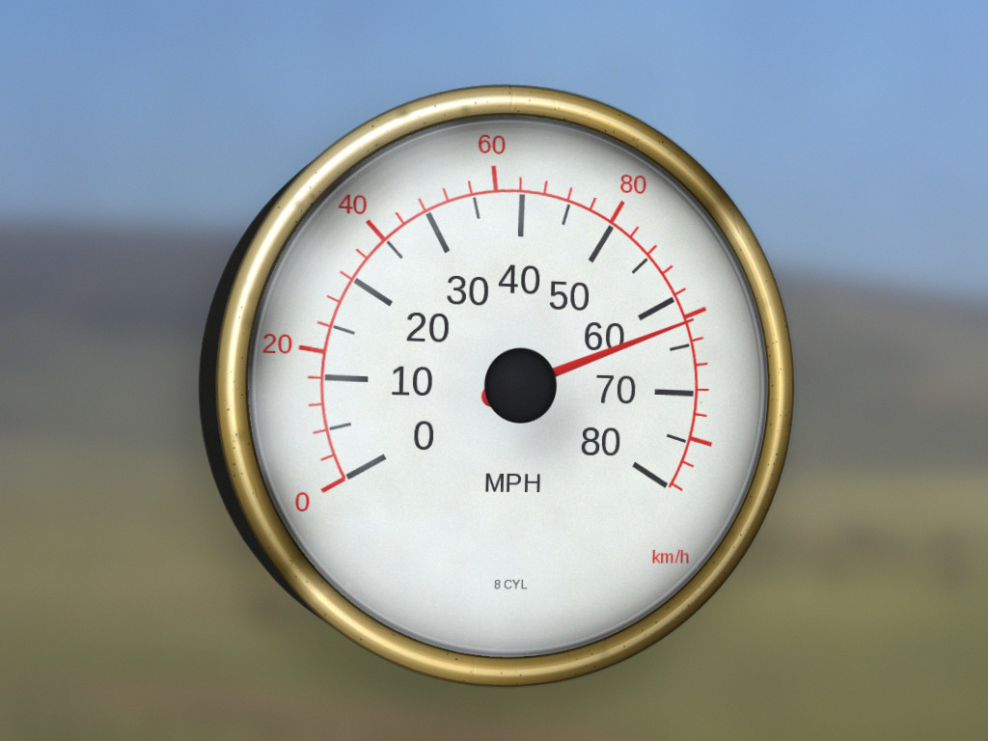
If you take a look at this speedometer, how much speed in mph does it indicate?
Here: 62.5 mph
